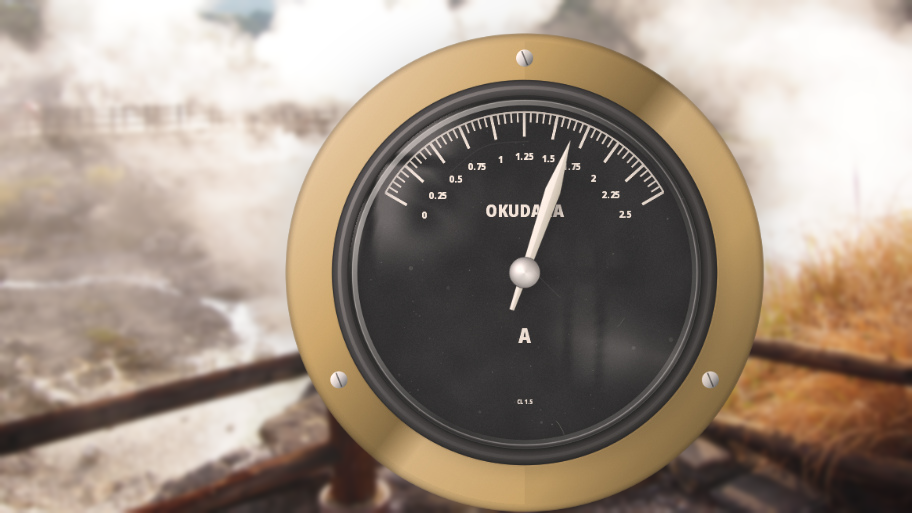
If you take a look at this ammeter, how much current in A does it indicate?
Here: 1.65 A
